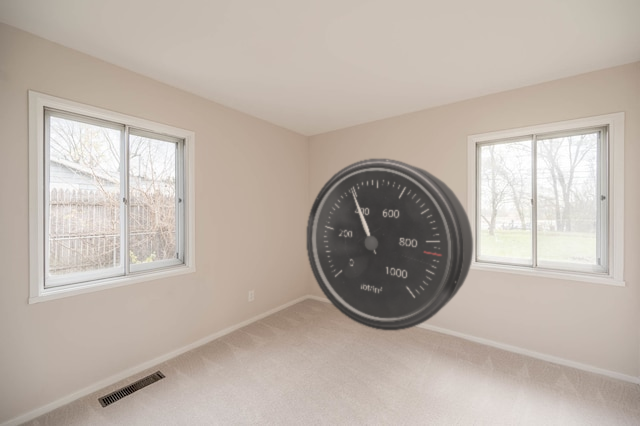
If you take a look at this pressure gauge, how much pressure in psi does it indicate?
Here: 400 psi
